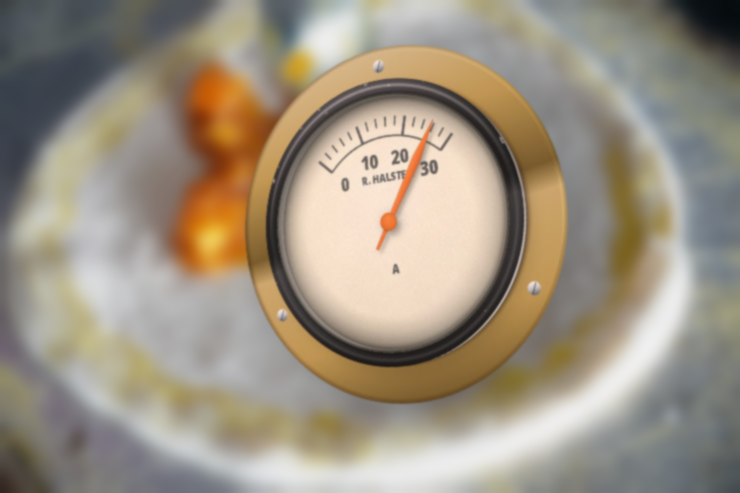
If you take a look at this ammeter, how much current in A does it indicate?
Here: 26 A
